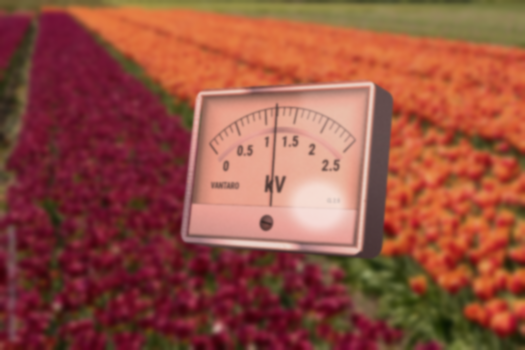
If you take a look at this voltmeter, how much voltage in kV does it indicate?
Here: 1.2 kV
